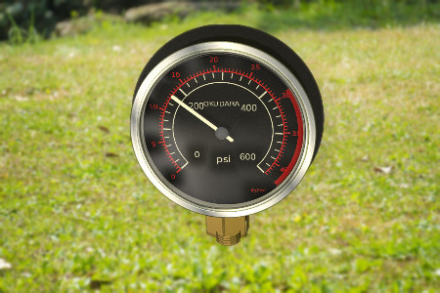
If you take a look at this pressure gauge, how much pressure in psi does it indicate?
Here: 180 psi
